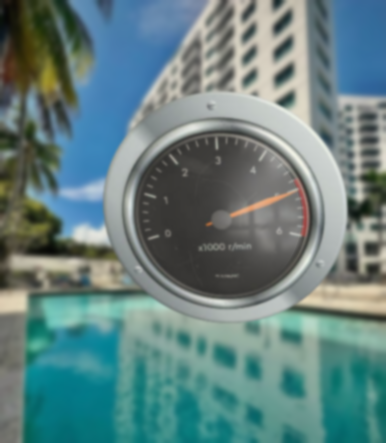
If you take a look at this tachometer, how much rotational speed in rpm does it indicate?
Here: 5000 rpm
